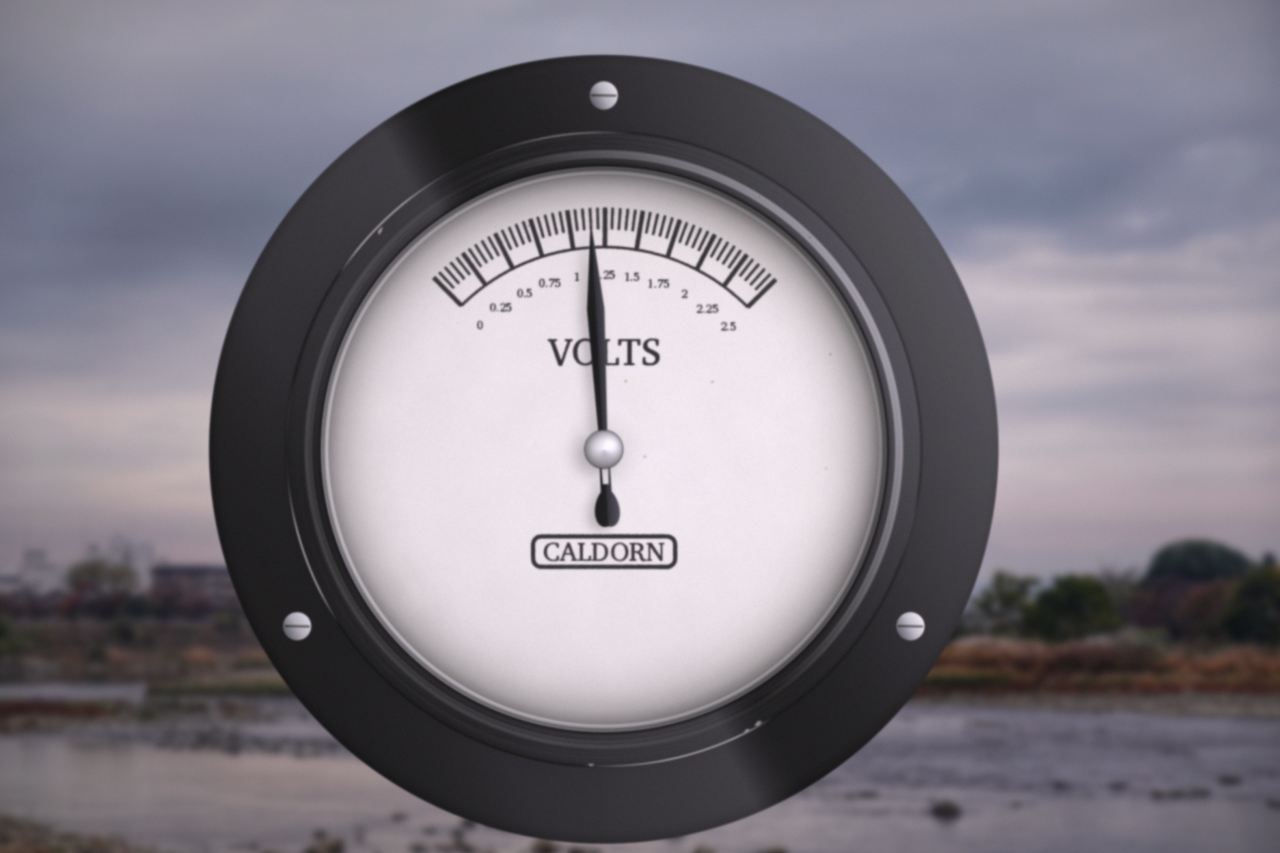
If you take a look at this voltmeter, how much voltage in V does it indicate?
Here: 1.15 V
